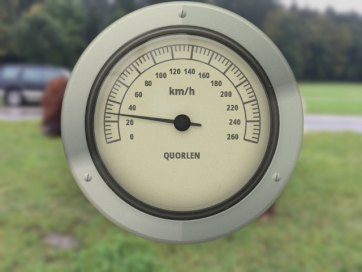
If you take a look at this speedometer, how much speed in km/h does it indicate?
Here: 28 km/h
